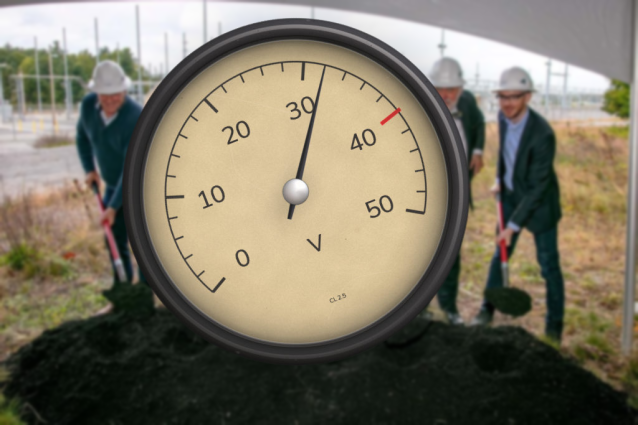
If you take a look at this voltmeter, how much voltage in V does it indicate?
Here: 32 V
